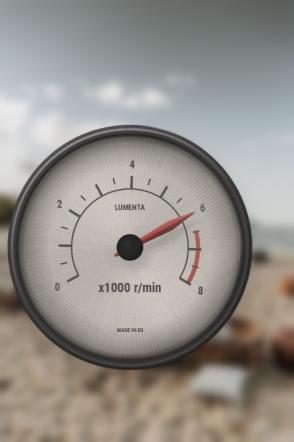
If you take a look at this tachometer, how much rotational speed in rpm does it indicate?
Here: 6000 rpm
